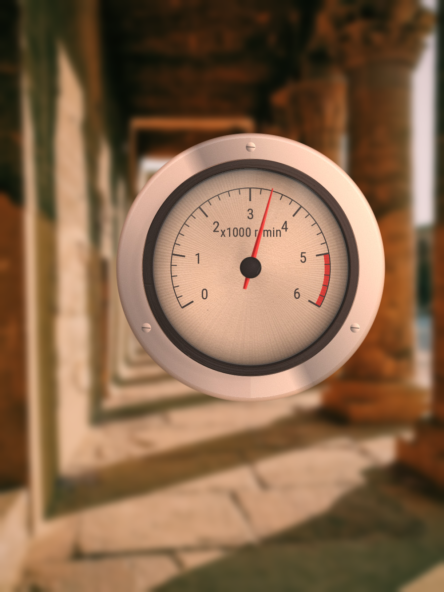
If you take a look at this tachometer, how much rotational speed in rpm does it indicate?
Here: 3400 rpm
